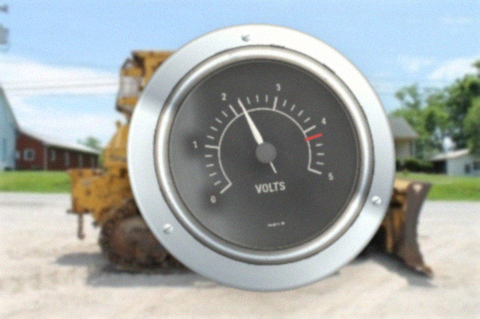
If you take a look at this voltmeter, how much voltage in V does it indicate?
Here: 2.2 V
